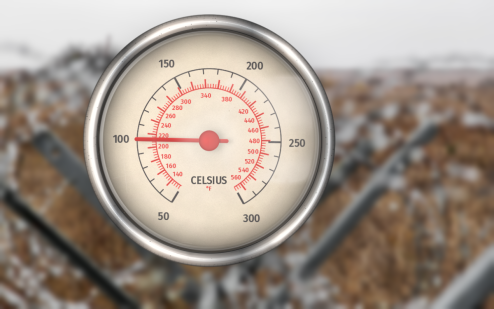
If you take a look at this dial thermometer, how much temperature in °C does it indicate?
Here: 100 °C
